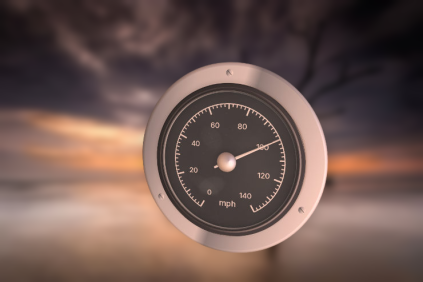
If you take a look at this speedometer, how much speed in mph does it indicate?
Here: 100 mph
